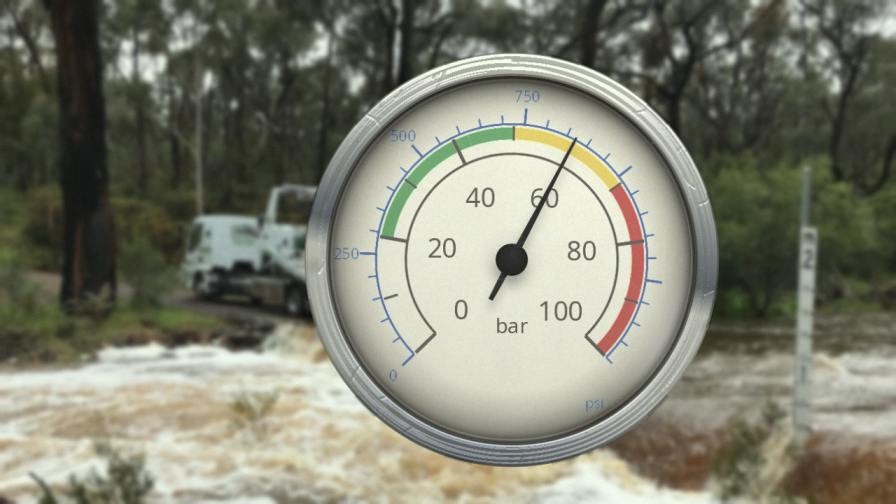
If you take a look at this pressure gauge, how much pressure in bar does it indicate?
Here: 60 bar
